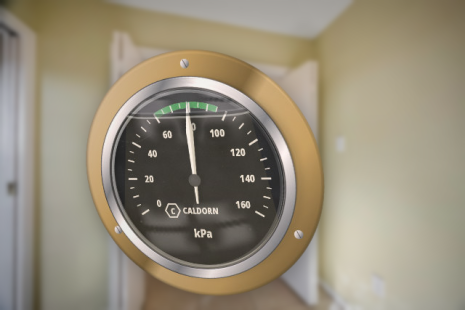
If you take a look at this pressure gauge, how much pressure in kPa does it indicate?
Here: 80 kPa
